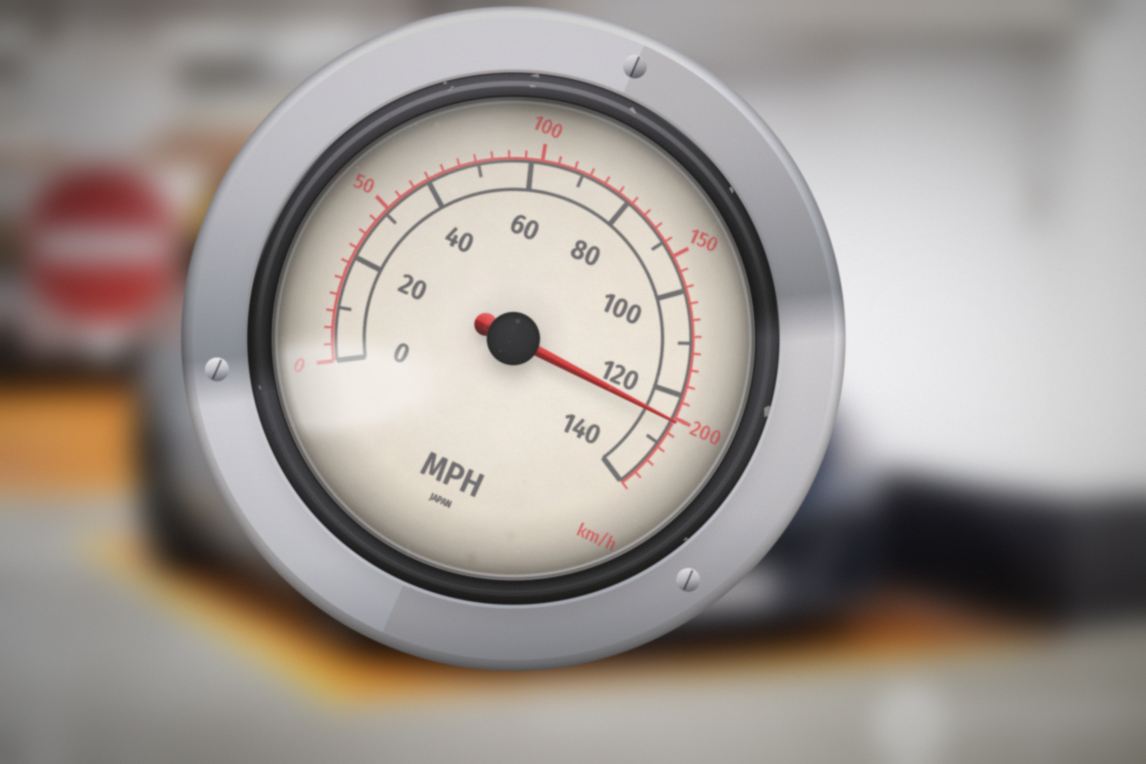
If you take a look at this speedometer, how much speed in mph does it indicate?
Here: 125 mph
